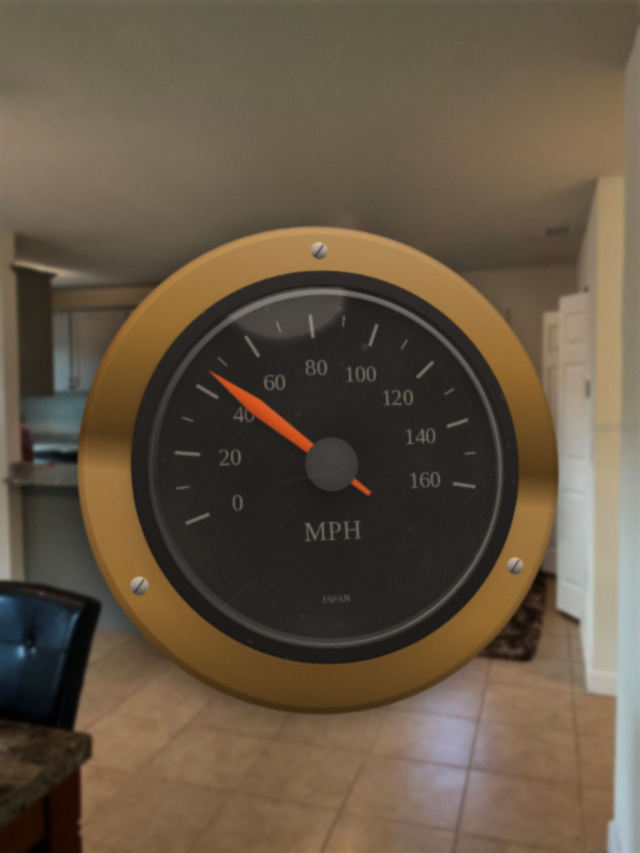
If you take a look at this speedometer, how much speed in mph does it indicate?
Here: 45 mph
